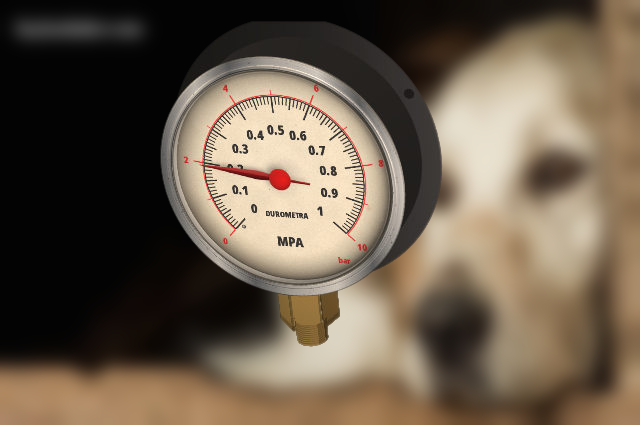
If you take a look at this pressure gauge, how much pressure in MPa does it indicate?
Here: 0.2 MPa
